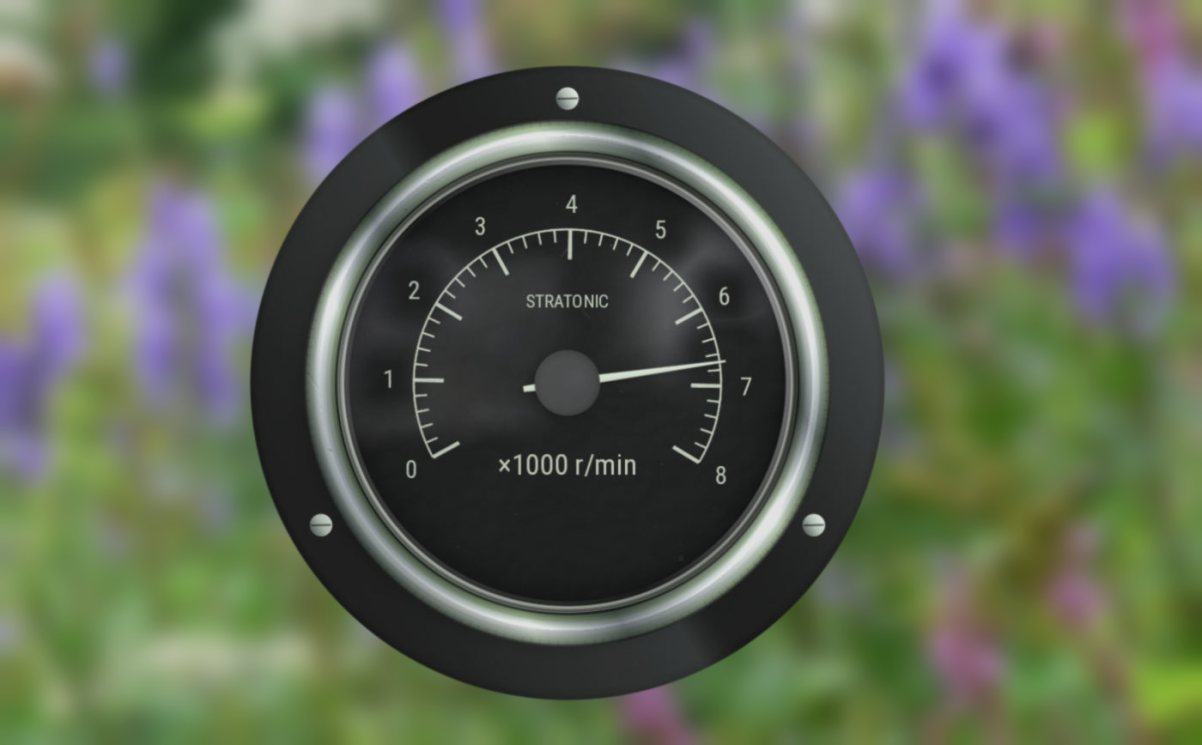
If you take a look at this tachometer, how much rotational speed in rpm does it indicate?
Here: 6700 rpm
